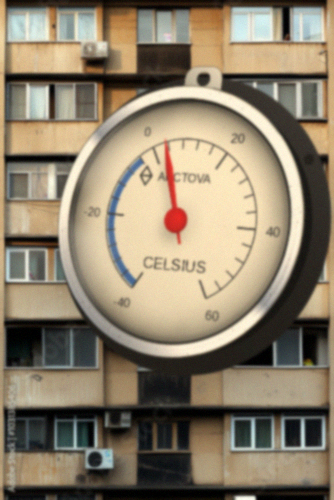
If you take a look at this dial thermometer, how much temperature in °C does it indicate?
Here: 4 °C
